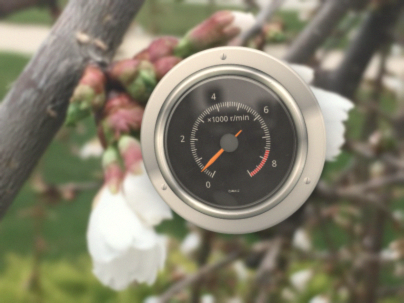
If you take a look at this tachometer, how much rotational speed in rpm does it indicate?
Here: 500 rpm
